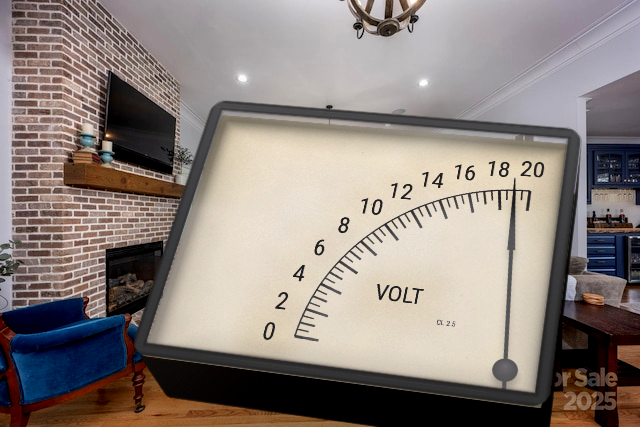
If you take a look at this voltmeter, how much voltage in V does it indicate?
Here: 19 V
